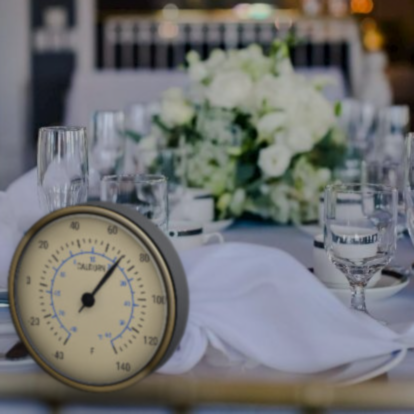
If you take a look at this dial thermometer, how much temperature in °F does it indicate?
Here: 72 °F
